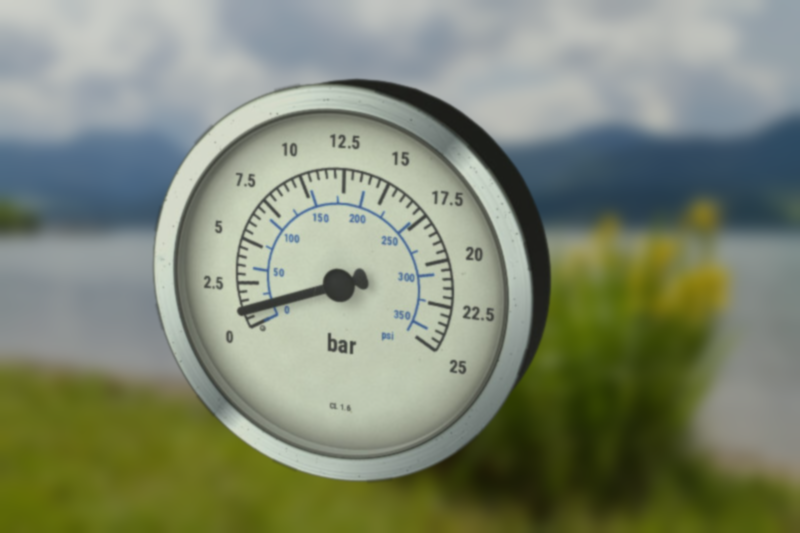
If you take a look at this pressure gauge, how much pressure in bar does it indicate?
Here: 1 bar
